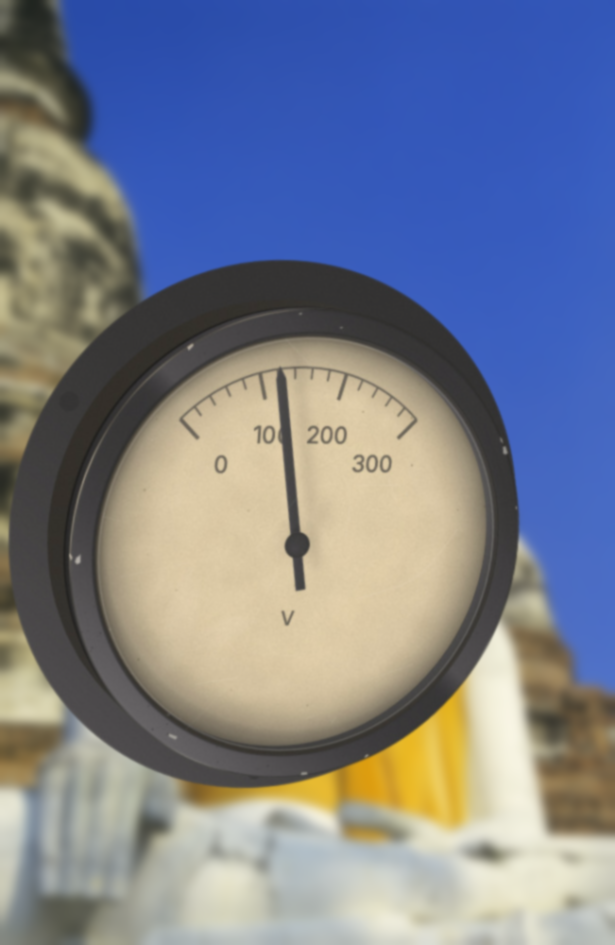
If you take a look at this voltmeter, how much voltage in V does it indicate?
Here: 120 V
